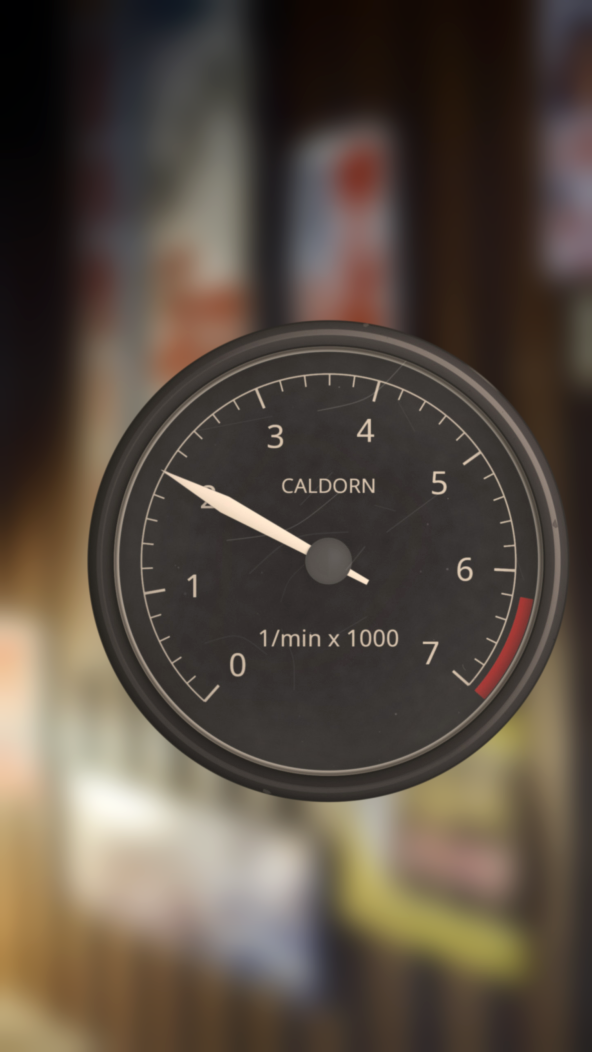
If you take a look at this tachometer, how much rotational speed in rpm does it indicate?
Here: 2000 rpm
